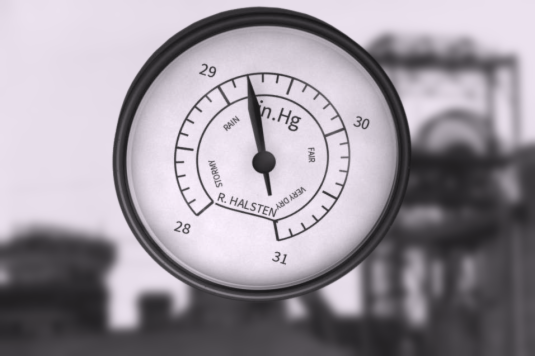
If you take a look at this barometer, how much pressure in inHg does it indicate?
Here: 29.2 inHg
